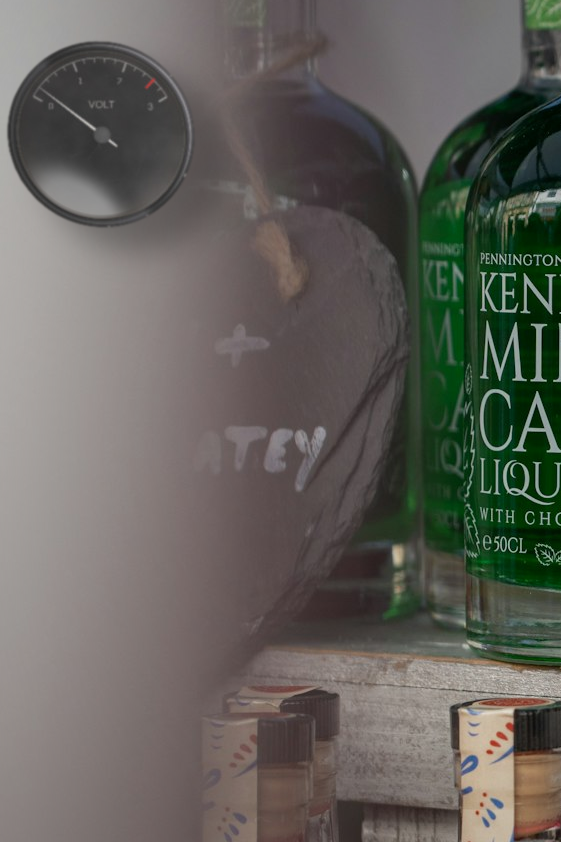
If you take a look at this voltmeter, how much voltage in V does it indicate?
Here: 0.2 V
